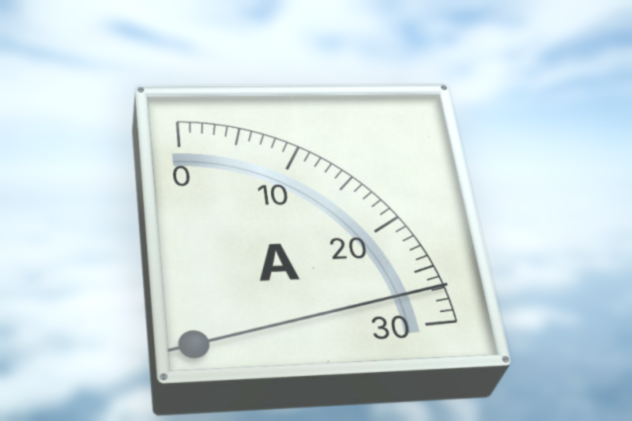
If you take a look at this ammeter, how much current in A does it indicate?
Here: 27 A
